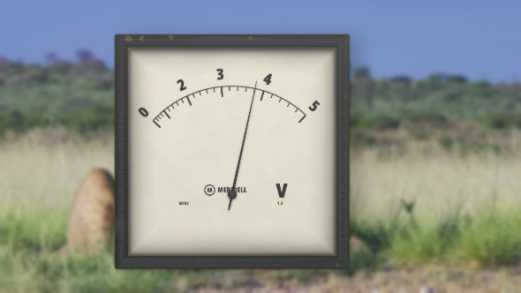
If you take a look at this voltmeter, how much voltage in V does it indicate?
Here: 3.8 V
